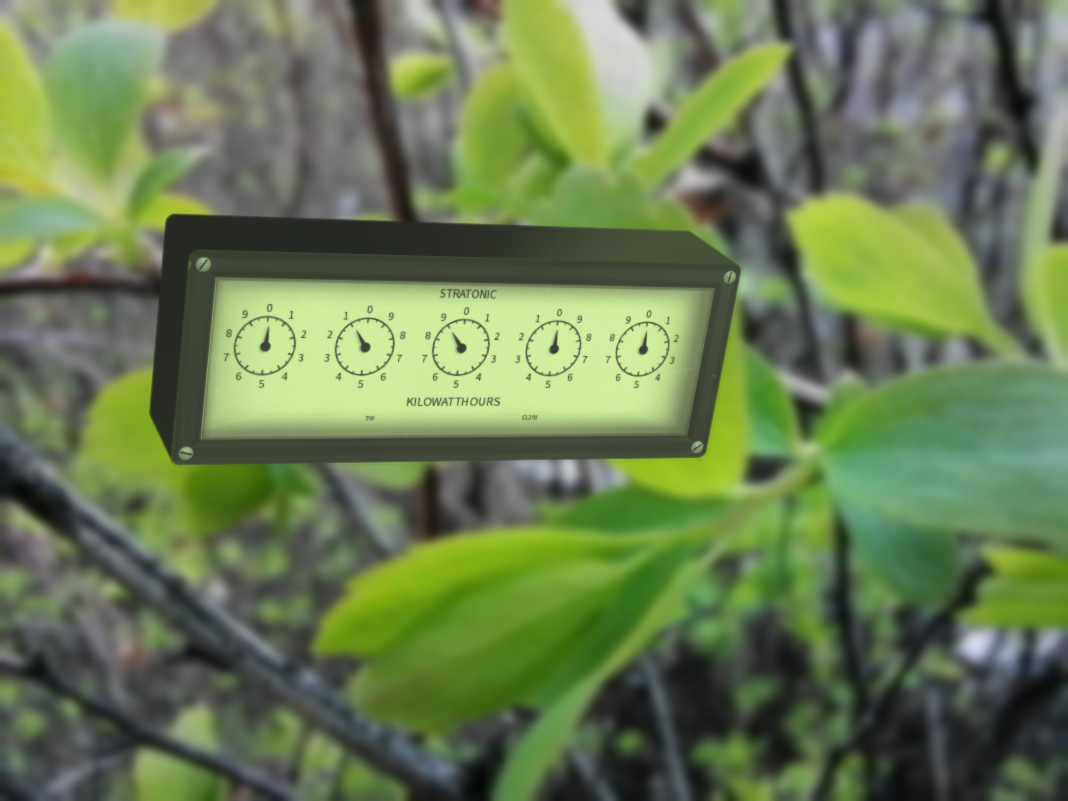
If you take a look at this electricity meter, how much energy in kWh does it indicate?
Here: 900 kWh
